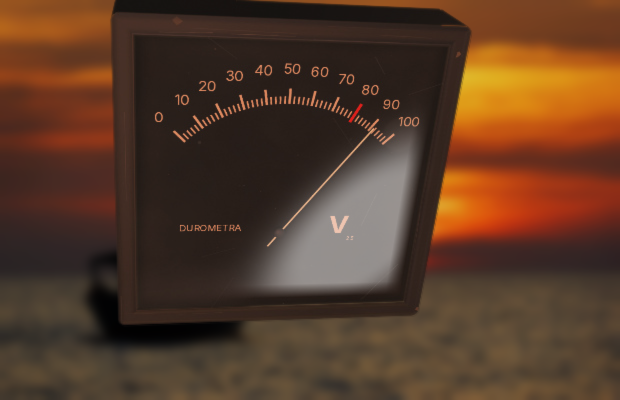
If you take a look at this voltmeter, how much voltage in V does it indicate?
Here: 90 V
